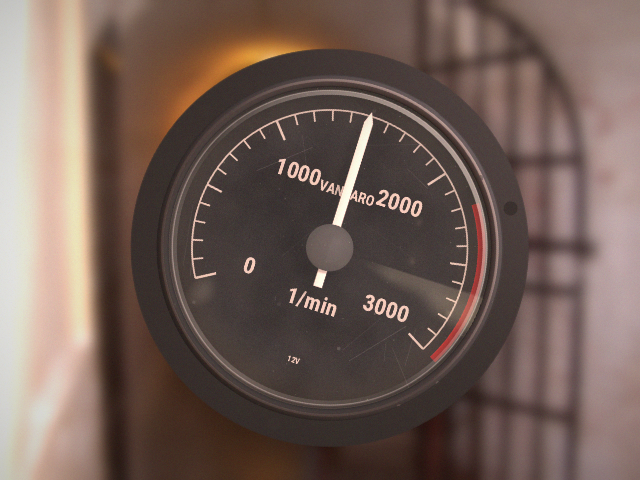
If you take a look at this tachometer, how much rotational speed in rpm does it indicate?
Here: 1500 rpm
